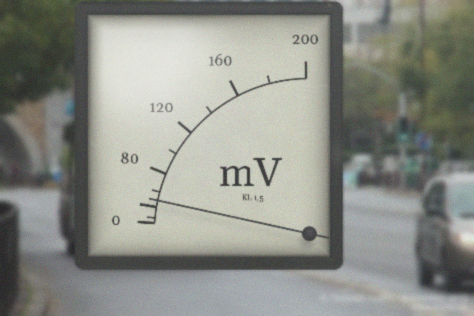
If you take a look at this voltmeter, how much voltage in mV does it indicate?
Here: 50 mV
